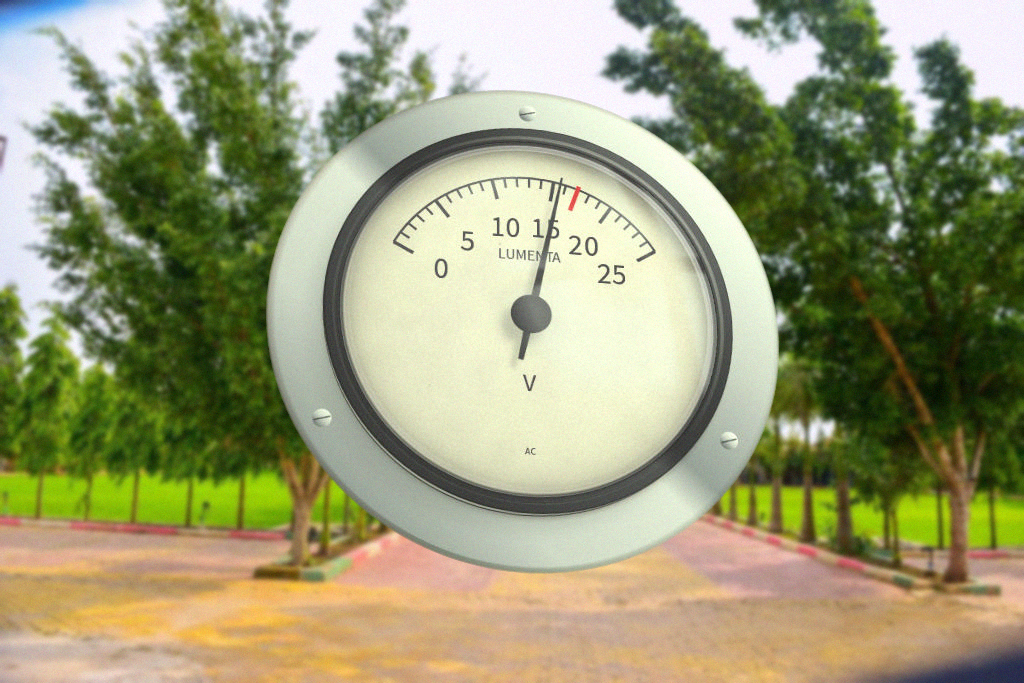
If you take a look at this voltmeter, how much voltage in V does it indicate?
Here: 15.5 V
